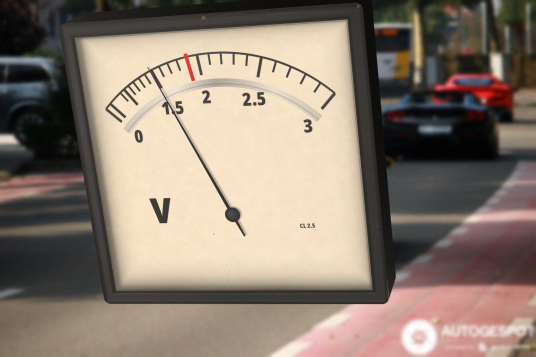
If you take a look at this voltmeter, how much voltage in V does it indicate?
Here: 1.5 V
